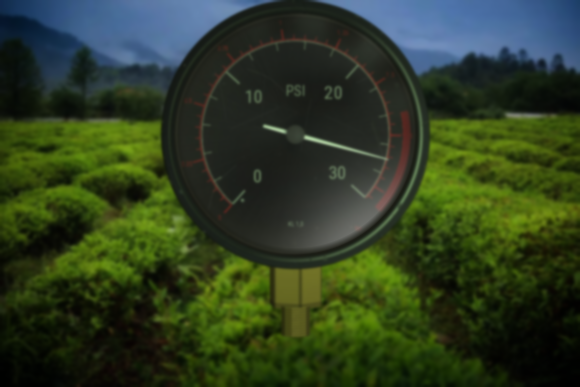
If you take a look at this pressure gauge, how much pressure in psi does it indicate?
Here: 27 psi
